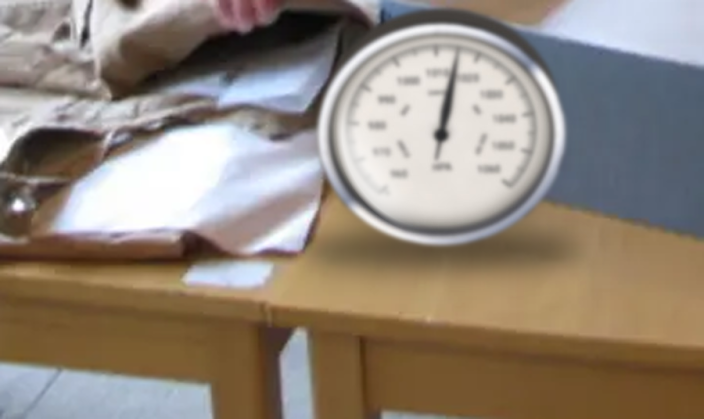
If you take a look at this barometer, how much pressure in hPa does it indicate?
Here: 1015 hPa
